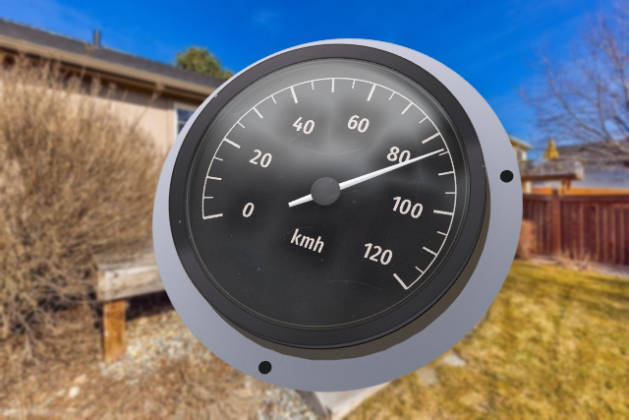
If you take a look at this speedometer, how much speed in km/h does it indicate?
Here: 85 km/h
